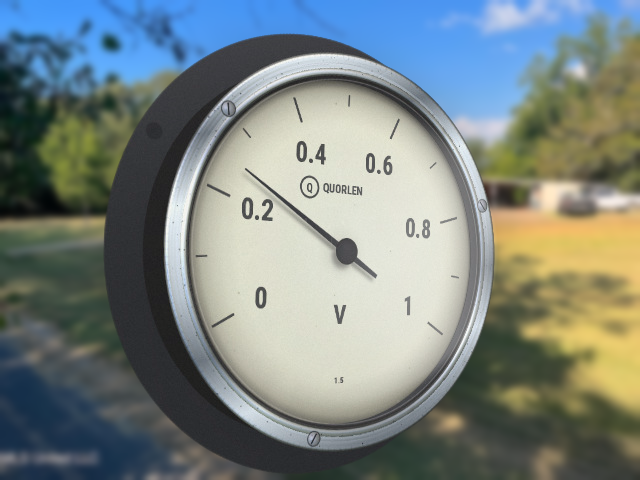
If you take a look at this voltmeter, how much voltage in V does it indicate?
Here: 0.25 V
